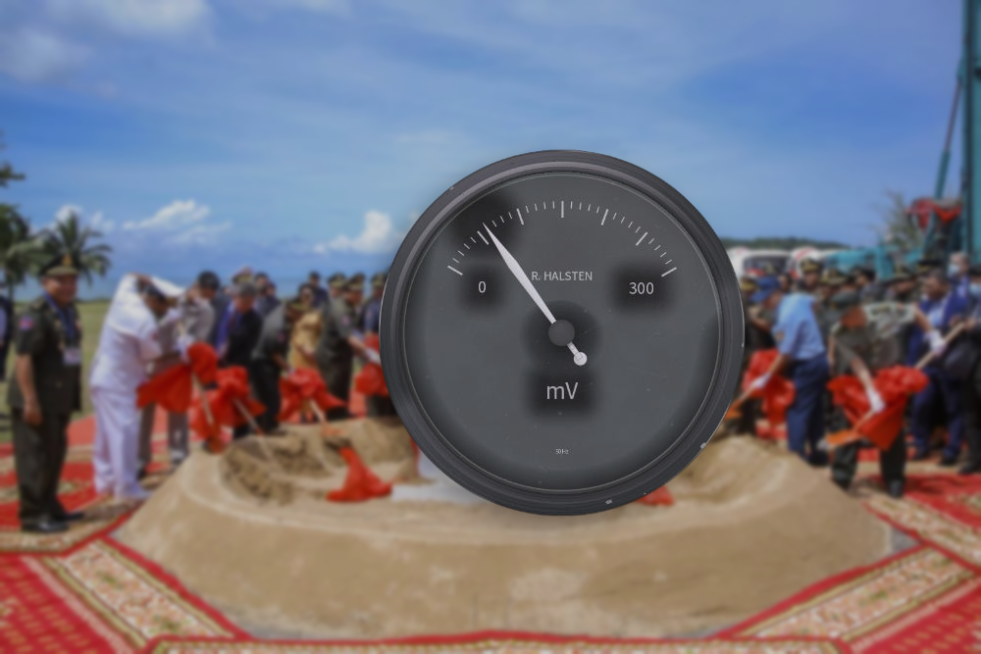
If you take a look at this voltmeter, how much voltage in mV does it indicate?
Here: 60 mV
